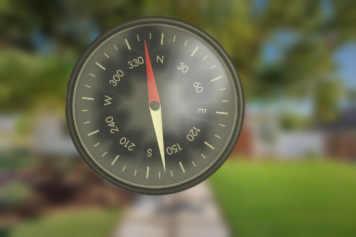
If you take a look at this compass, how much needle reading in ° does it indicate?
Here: 345 °
